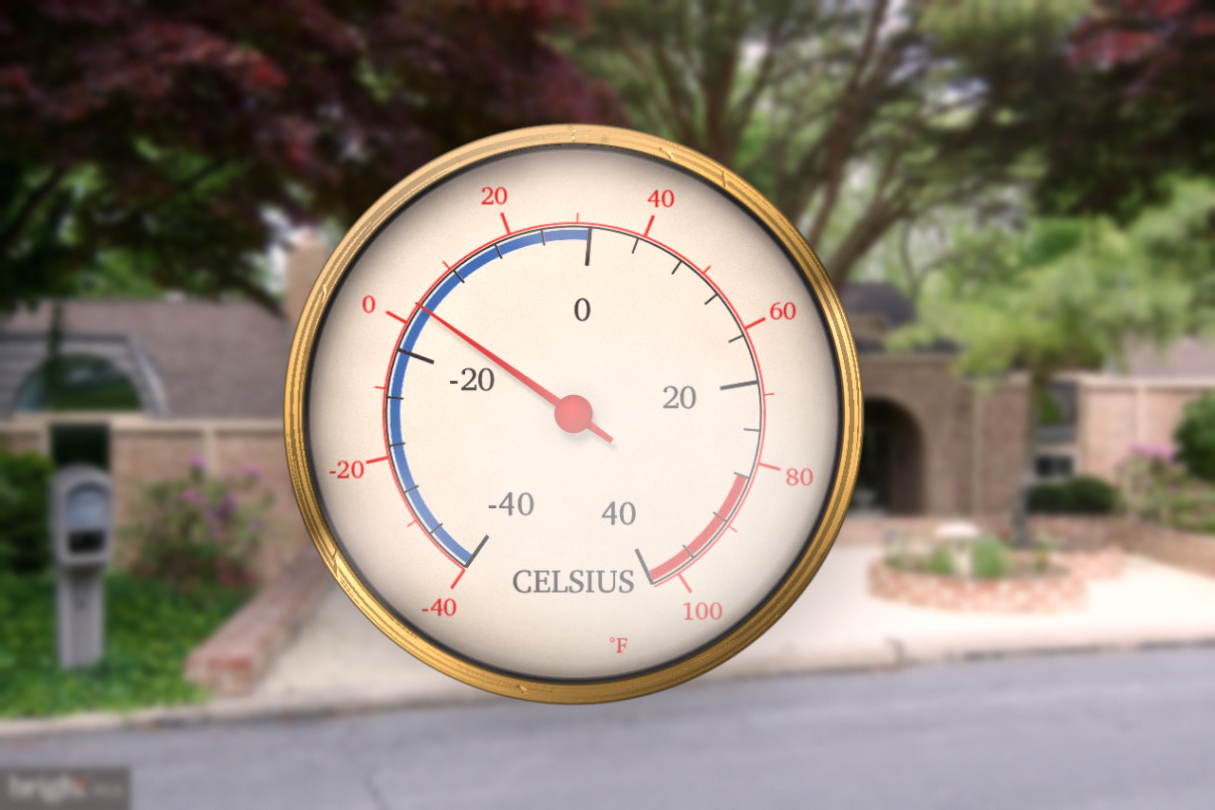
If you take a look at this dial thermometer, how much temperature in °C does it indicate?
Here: -16 °C
